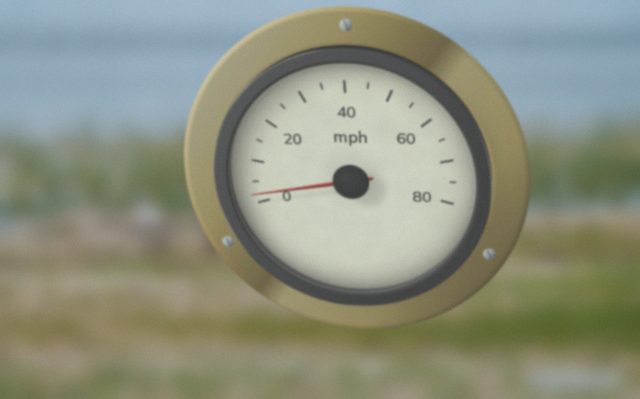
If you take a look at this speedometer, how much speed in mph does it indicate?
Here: 2.5 mph
